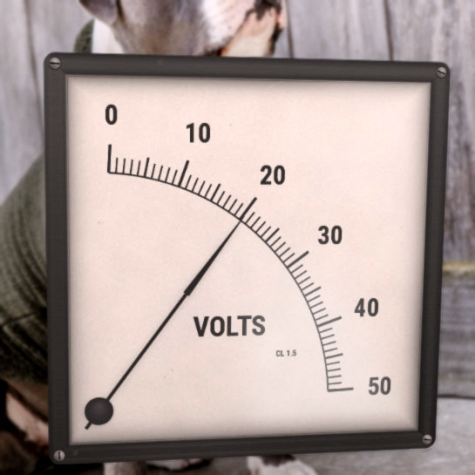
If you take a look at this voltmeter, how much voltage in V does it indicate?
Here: 20 V
